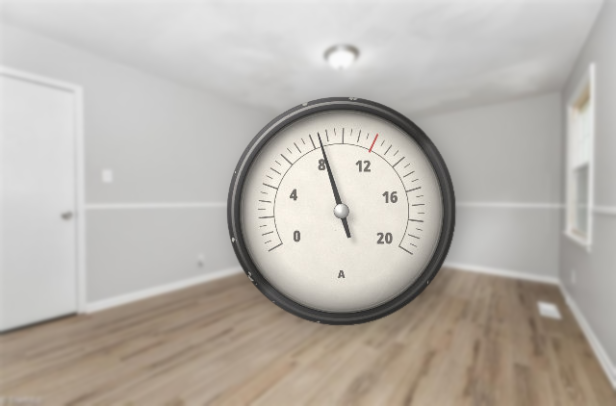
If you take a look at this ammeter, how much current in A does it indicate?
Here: 8.5 A
